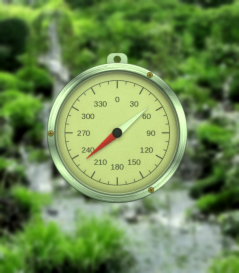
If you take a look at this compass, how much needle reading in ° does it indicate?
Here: 230 °
